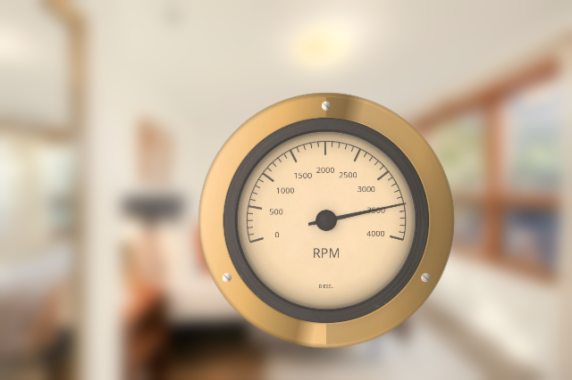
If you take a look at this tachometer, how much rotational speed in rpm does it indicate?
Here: 3500 rpm
